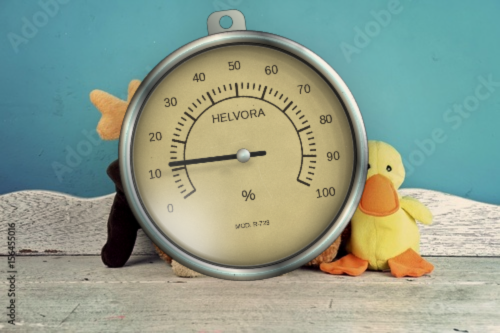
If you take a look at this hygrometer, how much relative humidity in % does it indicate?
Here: 12 %
